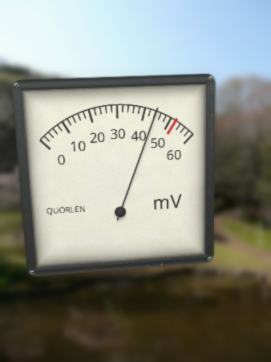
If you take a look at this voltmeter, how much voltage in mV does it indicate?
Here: 44 mV
